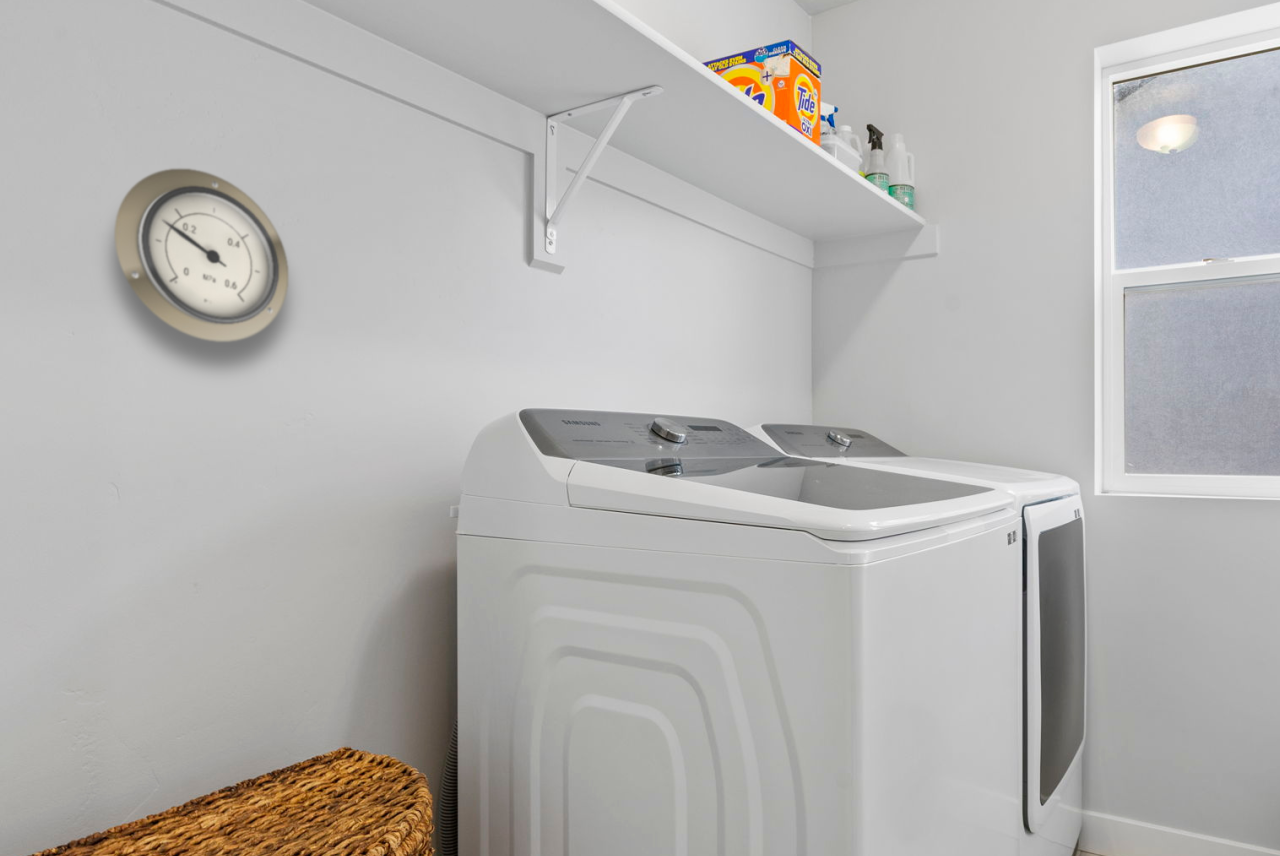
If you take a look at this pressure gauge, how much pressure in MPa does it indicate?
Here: 0.15 MPa
